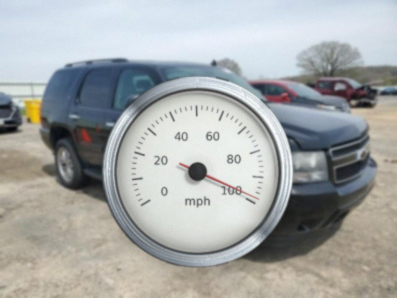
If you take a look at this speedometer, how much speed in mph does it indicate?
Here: 98 mph
